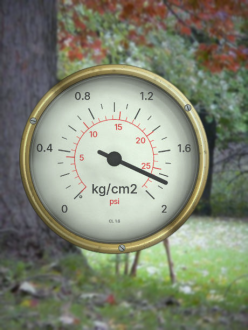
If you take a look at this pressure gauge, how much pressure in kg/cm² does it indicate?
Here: 1.85 kg/cm²
